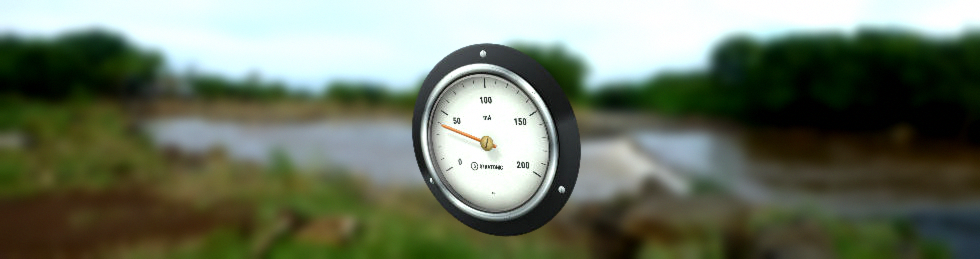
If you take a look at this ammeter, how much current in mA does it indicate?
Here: 40 mA
